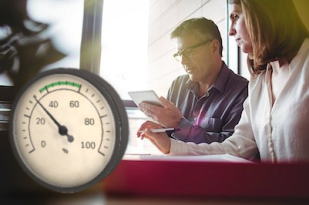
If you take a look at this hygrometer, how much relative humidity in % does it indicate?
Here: 32 %
